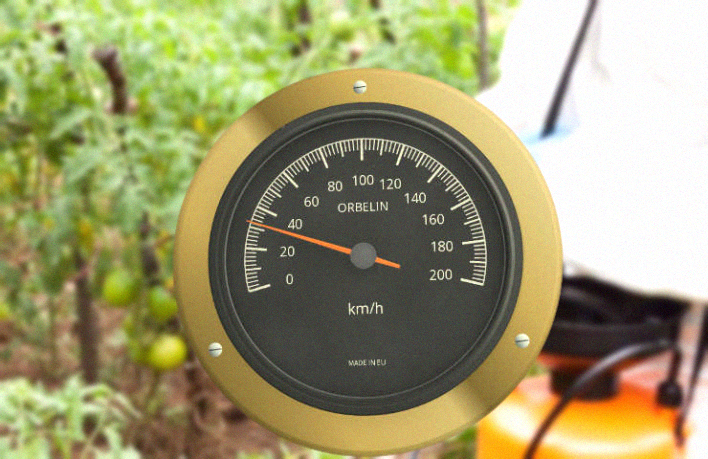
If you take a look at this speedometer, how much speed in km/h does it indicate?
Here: 32 km/h
